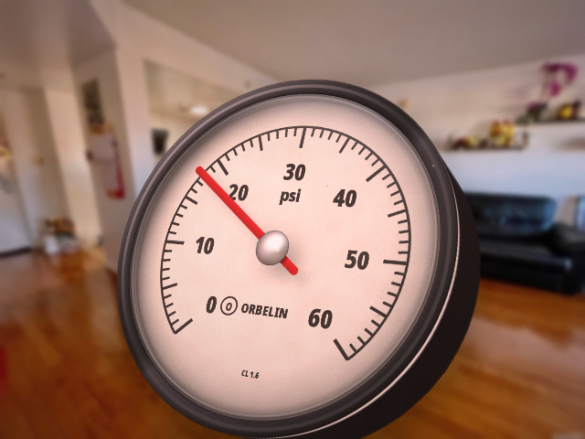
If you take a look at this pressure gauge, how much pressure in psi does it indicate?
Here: 18 psi
